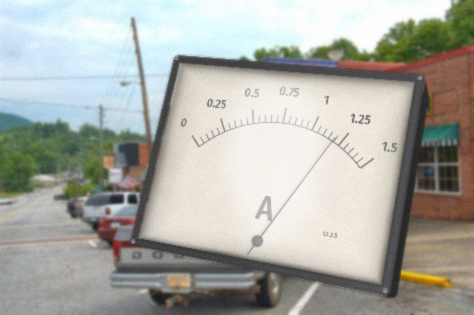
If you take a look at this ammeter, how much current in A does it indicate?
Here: 1.2 A
